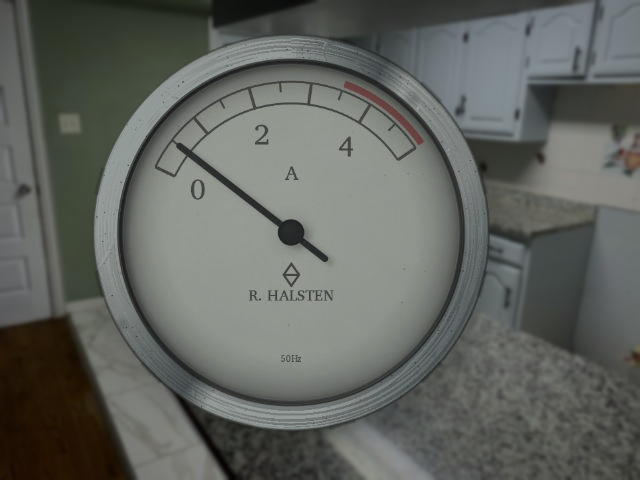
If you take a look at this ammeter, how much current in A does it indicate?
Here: 0.5 A
